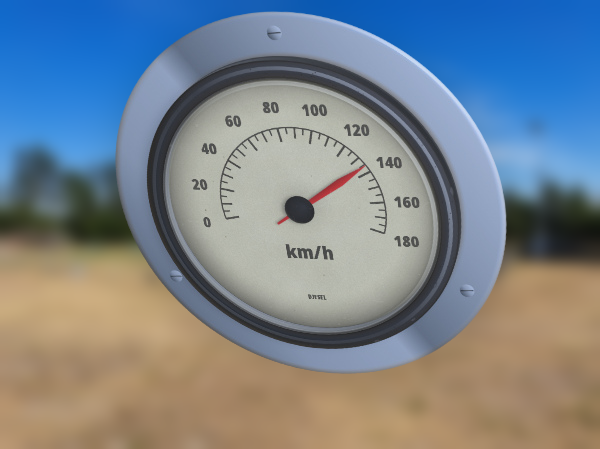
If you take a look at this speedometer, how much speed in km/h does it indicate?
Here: 135 km/h
